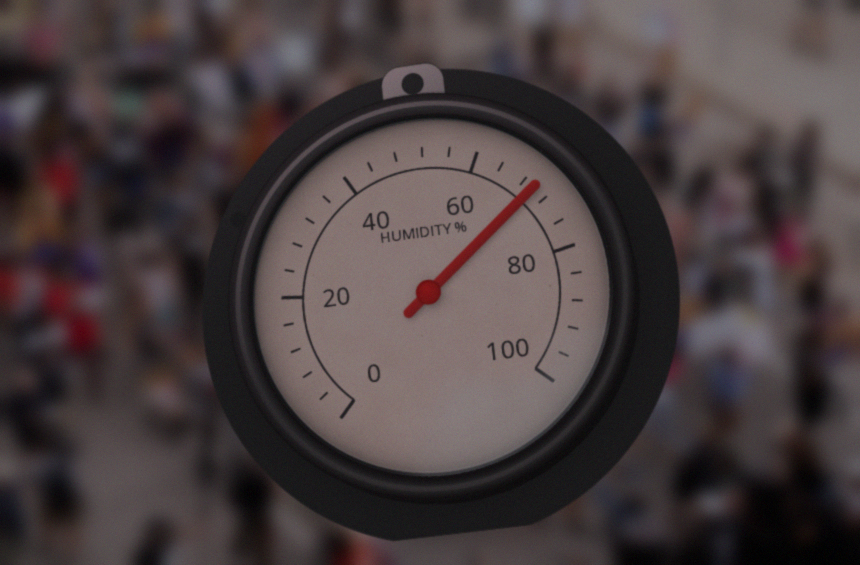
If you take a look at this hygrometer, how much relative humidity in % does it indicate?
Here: 70 %
